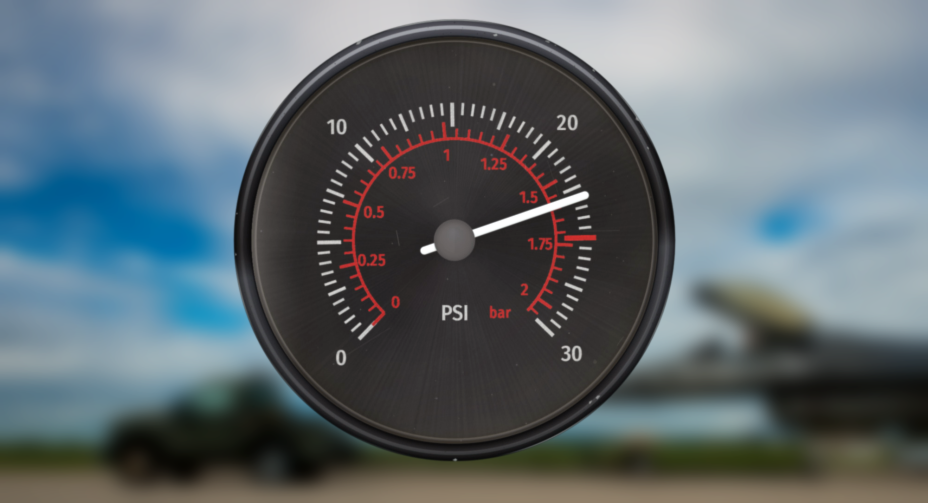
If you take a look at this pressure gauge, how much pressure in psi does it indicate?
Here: 23 psi
